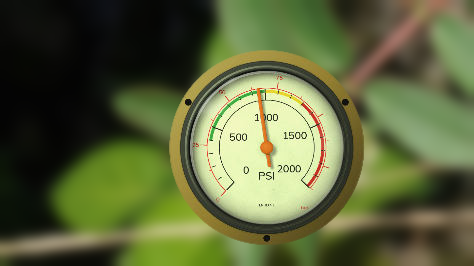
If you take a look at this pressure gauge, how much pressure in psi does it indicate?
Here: 950 psi
